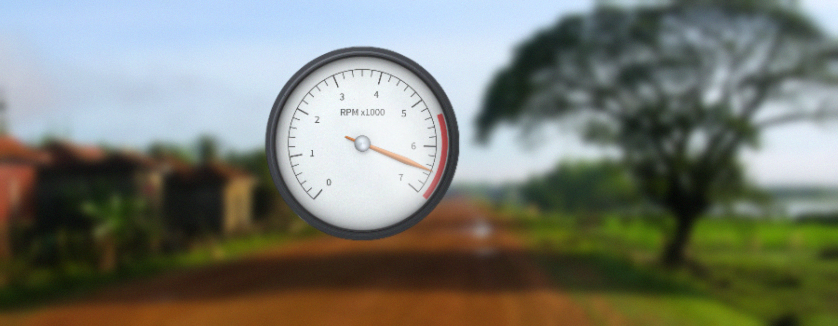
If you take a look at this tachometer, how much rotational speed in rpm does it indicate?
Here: 6500 rpm
